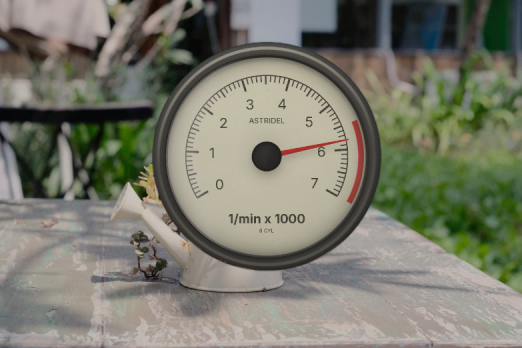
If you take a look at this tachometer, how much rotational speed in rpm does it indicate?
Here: 5800 rpm
